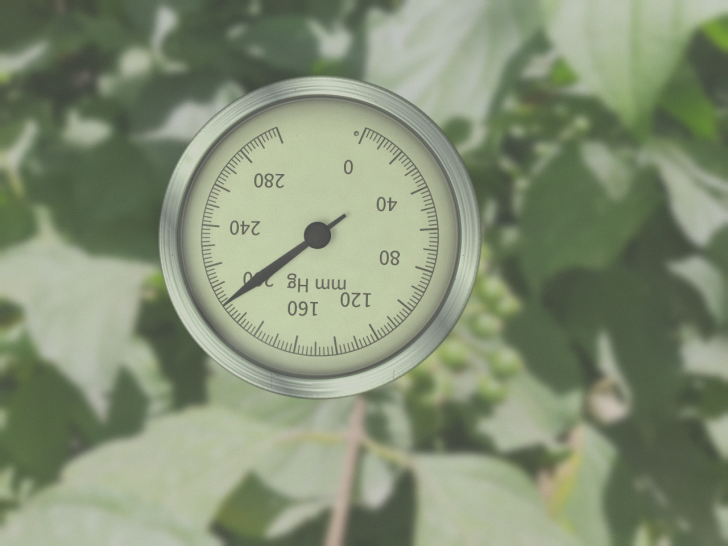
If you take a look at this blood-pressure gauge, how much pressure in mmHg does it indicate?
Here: 200 mmHg
